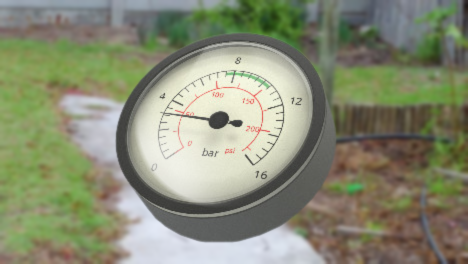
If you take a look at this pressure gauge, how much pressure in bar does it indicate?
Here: 3 bar
